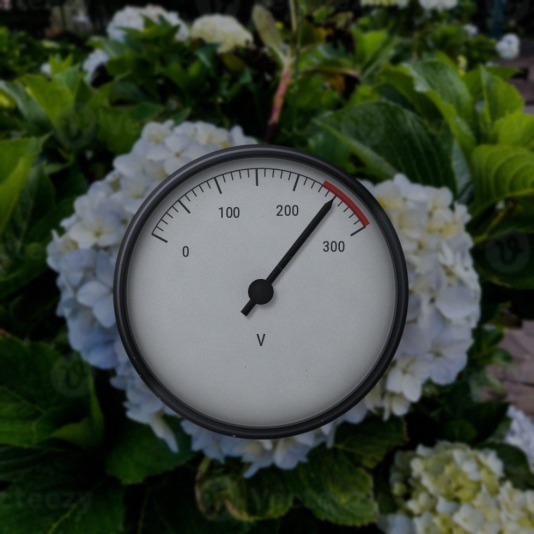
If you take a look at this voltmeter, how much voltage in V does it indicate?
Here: 250 V
